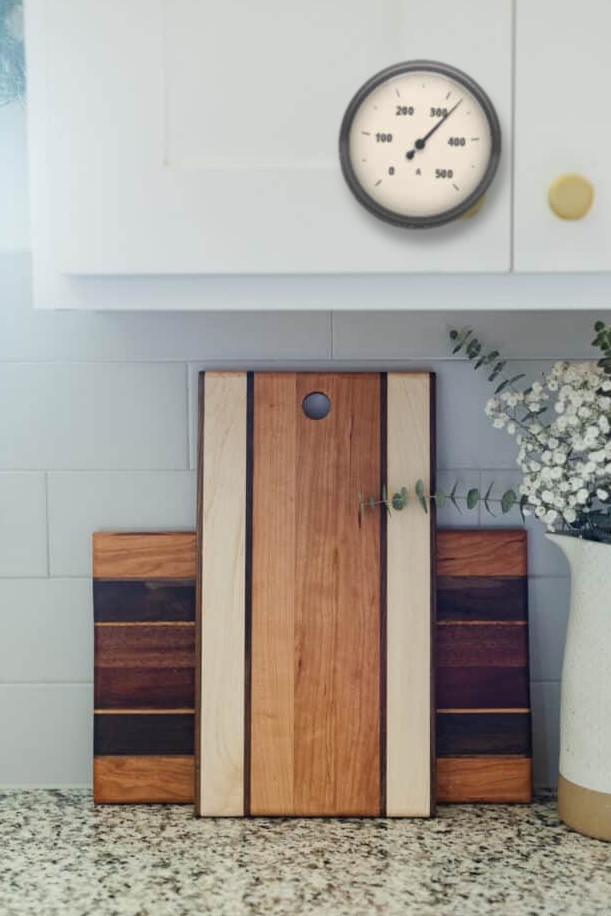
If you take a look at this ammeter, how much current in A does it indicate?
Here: 325 A
